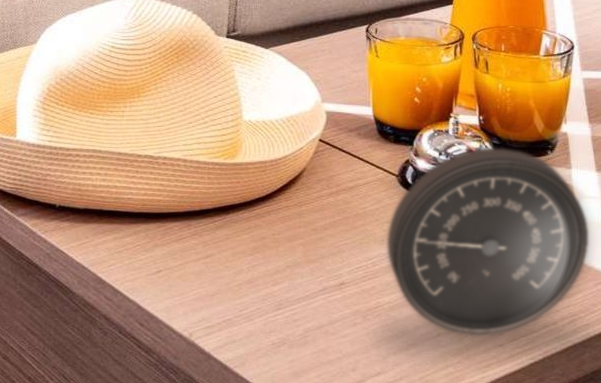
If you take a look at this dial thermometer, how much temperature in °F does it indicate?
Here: 150 °F
